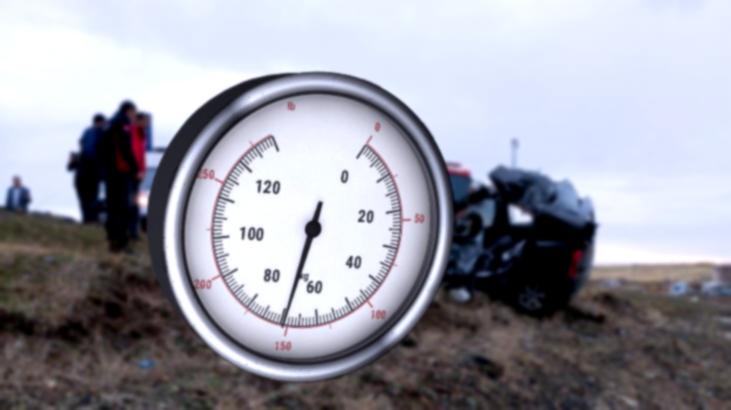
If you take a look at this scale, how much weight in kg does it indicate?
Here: 70 kg
